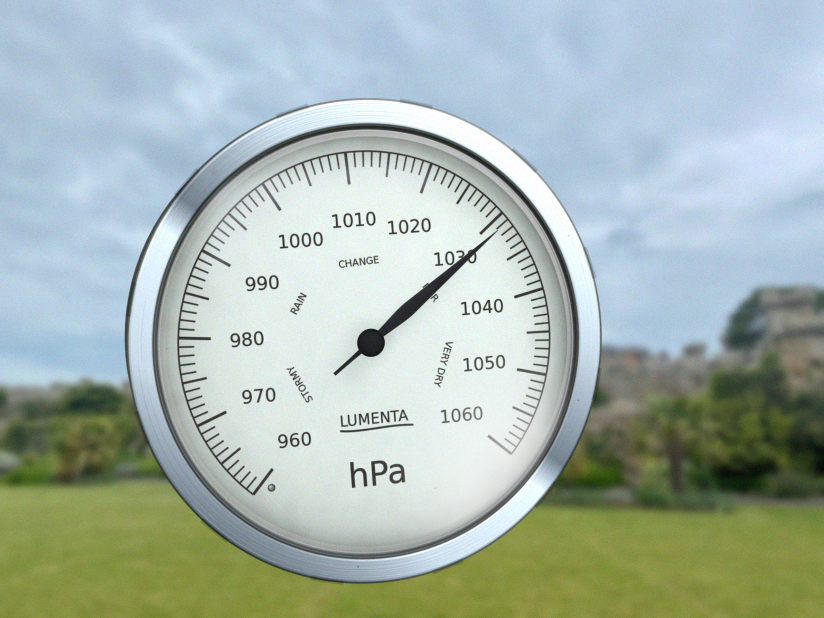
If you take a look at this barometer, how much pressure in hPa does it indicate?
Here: 1031 hPa
